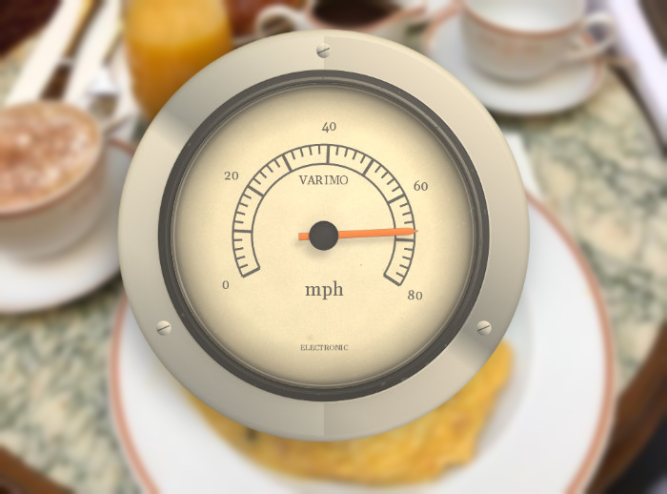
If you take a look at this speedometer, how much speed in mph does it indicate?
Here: 68 mph
